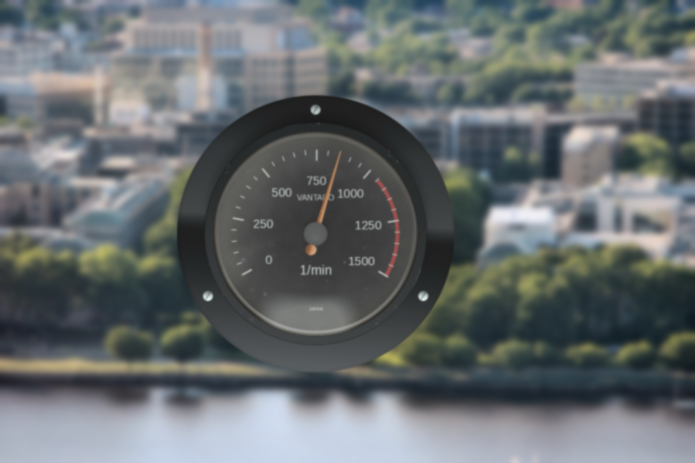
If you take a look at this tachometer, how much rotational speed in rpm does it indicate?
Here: 850 rpm
